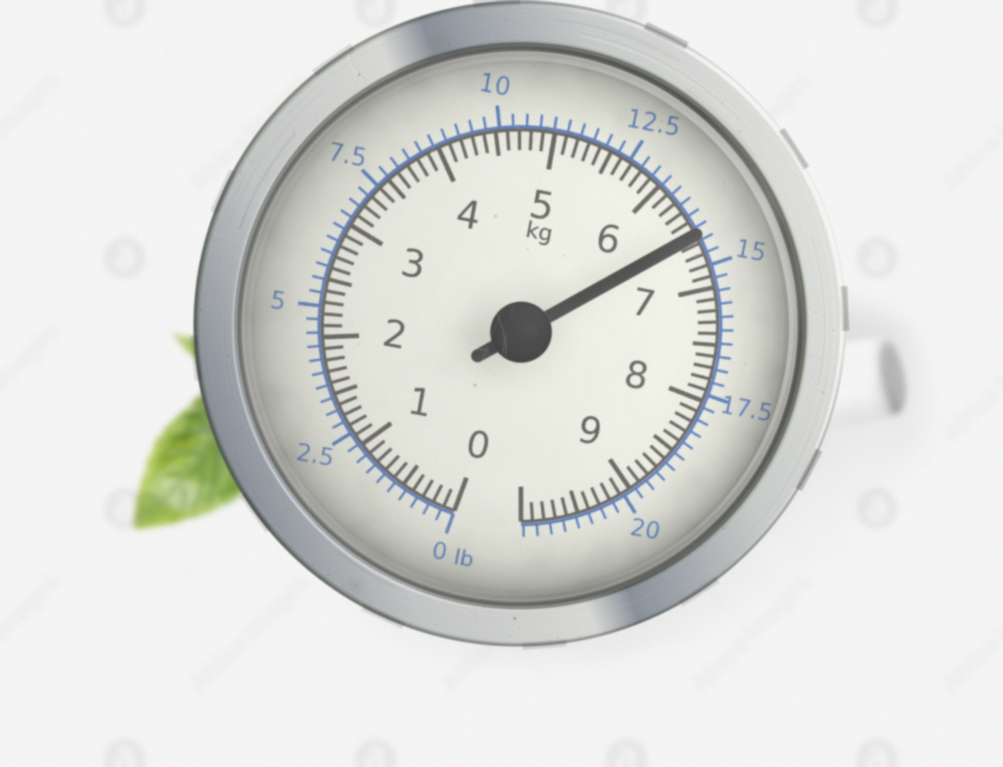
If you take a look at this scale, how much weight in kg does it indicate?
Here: 6.5 kg
